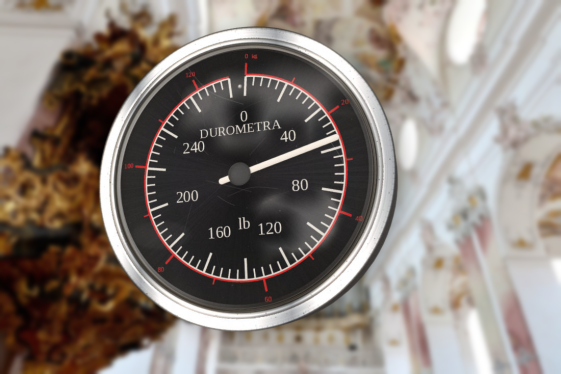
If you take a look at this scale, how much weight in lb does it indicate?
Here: 56 lb
